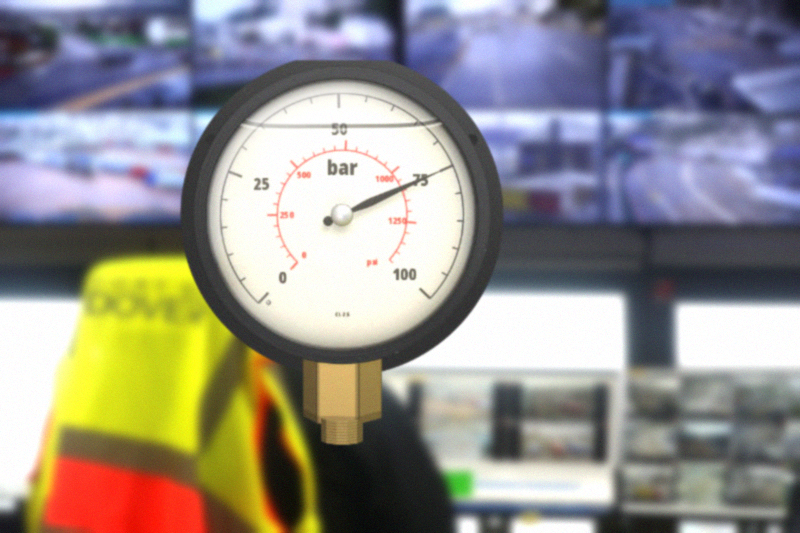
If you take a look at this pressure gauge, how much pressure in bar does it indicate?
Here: 75 bar
